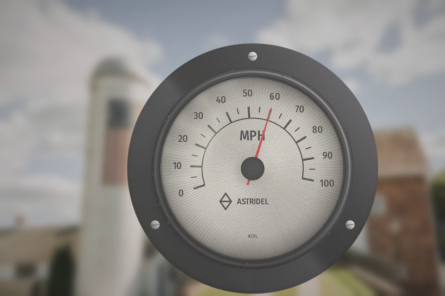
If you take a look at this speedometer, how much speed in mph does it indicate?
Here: 60 mph
